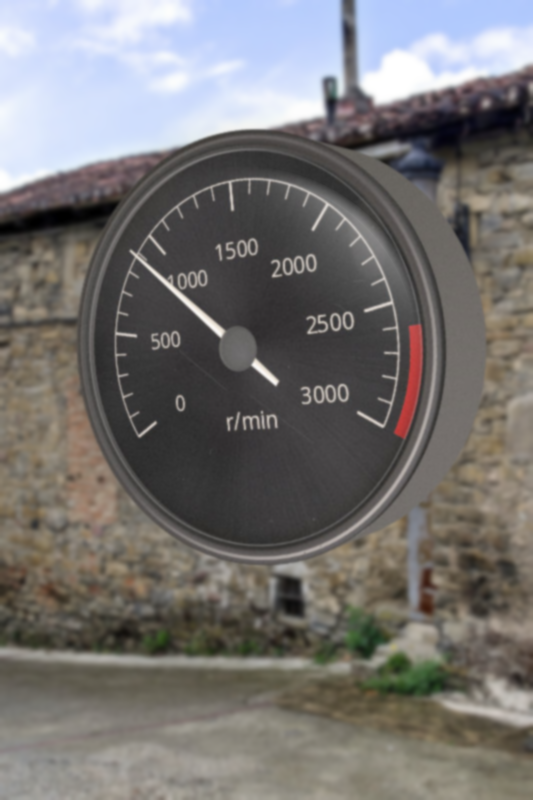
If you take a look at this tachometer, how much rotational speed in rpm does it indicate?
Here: 900 rpm
